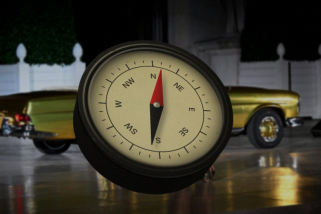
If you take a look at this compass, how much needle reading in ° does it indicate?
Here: 10 °
